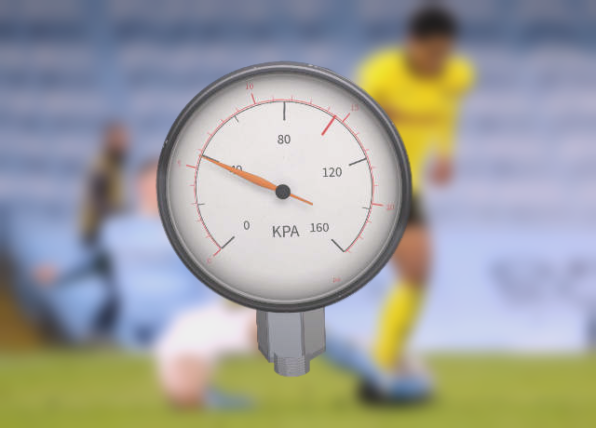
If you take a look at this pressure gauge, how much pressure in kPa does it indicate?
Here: 40 kPa
